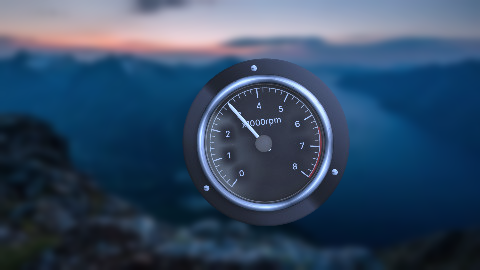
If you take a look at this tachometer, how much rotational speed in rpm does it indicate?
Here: 3000 rpm
